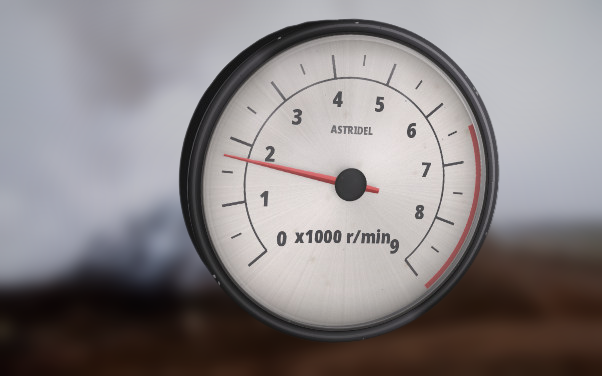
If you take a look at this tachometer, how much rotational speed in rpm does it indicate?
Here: 1750 rpm
